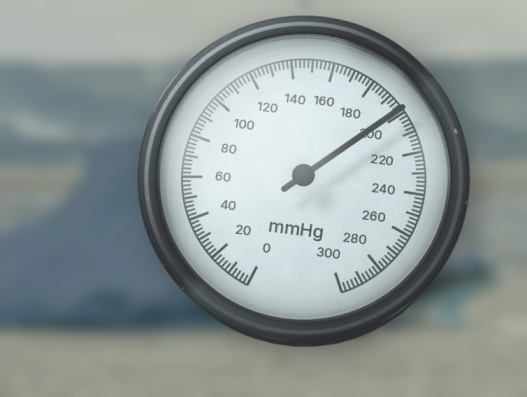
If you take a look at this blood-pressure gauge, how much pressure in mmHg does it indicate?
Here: 198 mmHg
